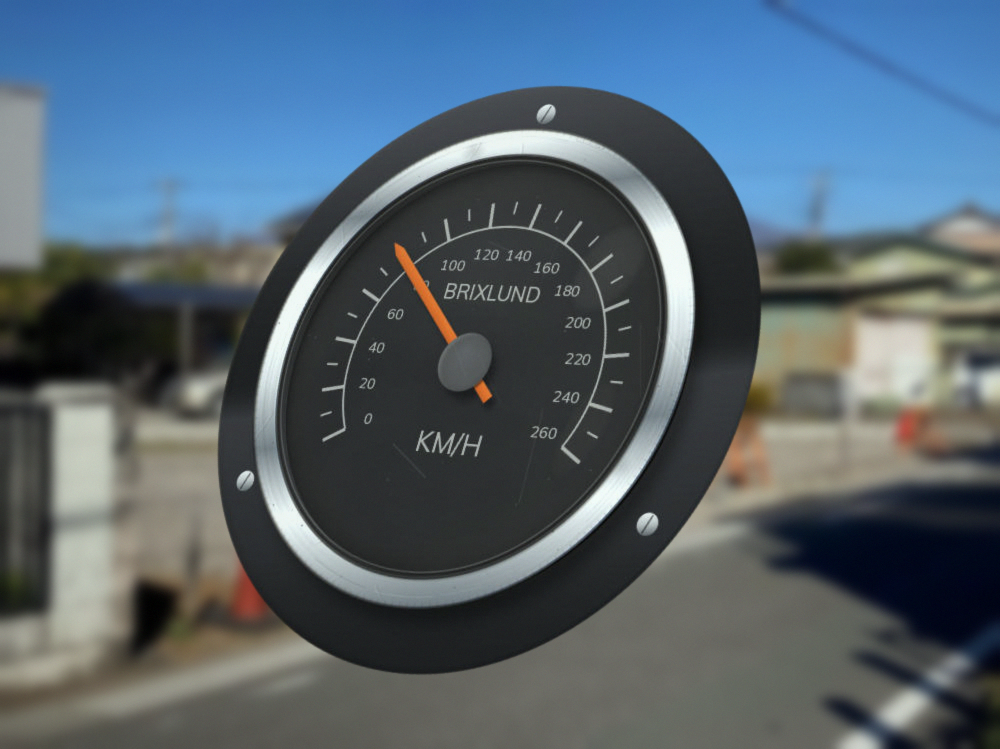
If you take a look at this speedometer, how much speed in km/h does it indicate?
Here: 80 km/h
